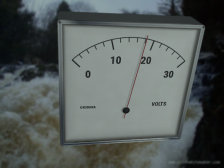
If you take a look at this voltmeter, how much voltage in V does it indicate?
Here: 18 V
